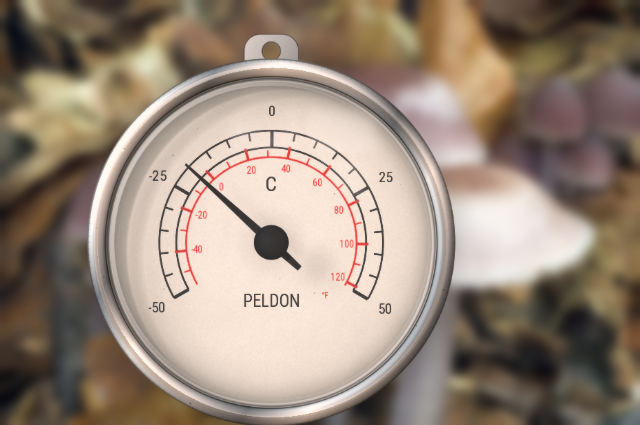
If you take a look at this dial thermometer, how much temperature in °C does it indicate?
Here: -20 °C
